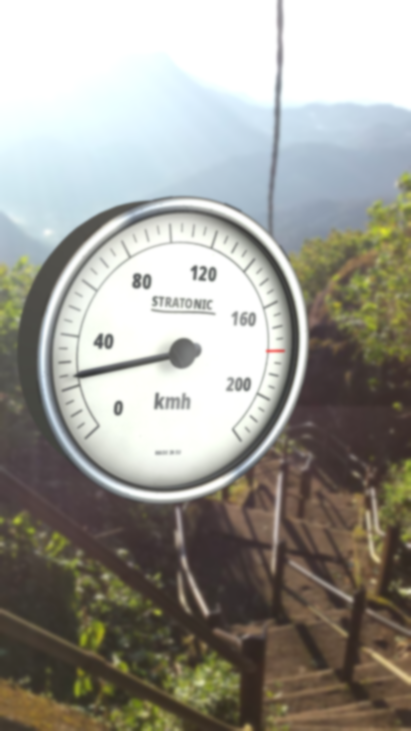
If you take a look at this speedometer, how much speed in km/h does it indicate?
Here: 25 km/h
